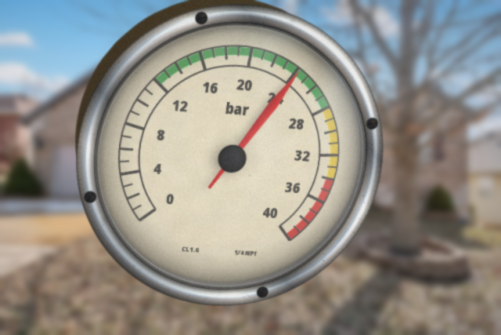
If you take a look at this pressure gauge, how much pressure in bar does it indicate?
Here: 24 bar
